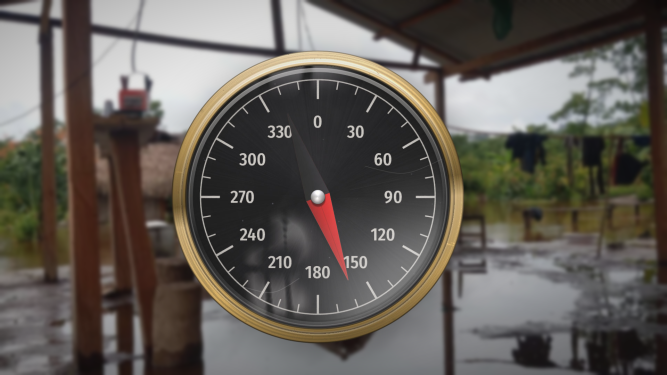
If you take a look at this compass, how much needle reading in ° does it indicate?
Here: 160 °
